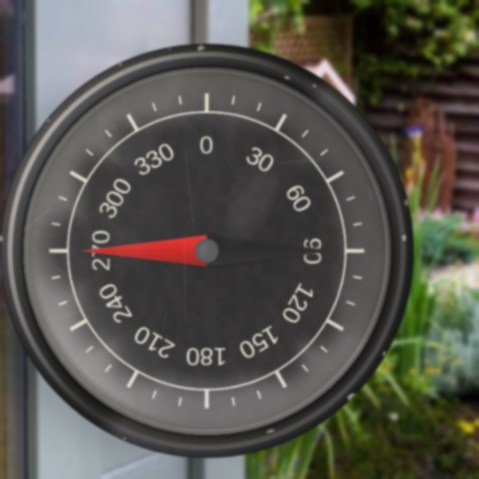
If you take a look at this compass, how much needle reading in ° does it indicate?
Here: 270 °
